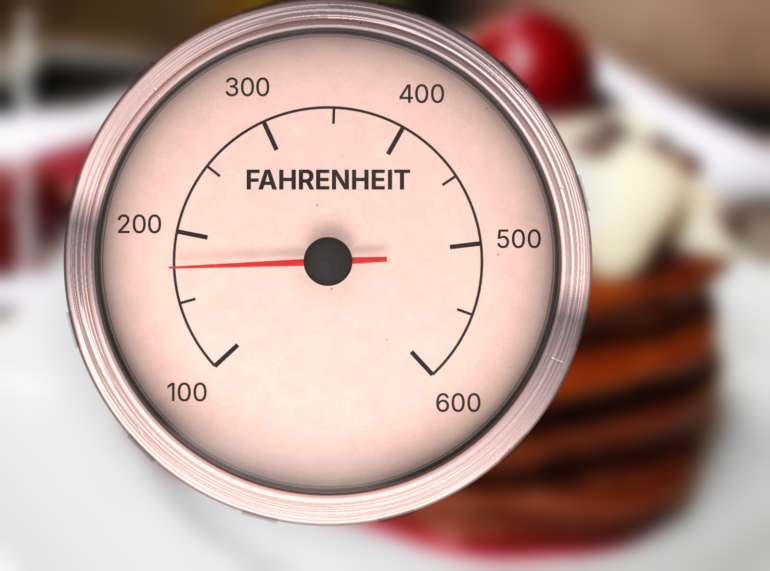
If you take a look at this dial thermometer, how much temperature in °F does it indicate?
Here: 175 °F
